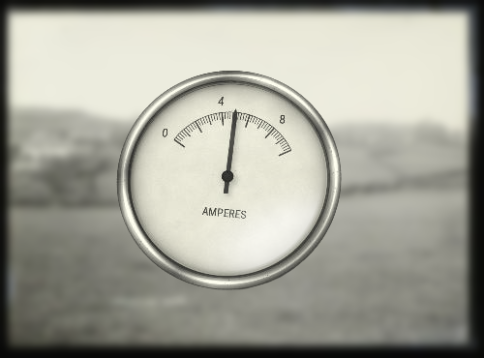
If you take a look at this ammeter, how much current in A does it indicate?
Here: 5 A
